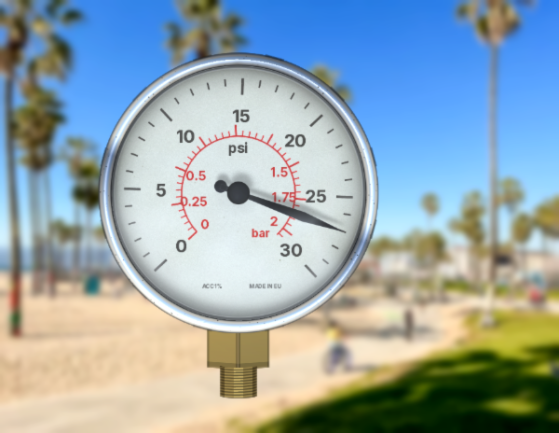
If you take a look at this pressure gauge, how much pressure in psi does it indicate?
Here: 27 psi
